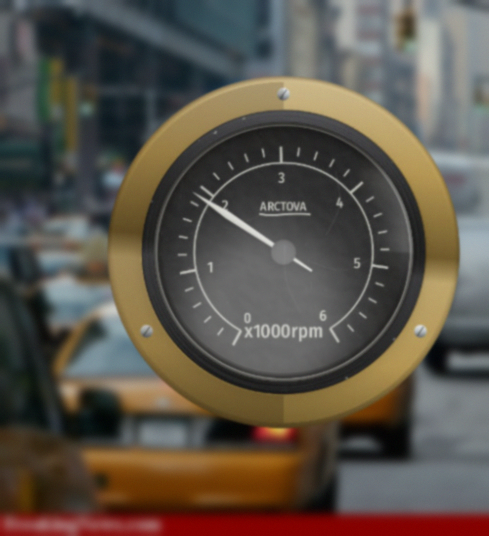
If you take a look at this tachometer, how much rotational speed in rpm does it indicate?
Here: 1900 rpm
